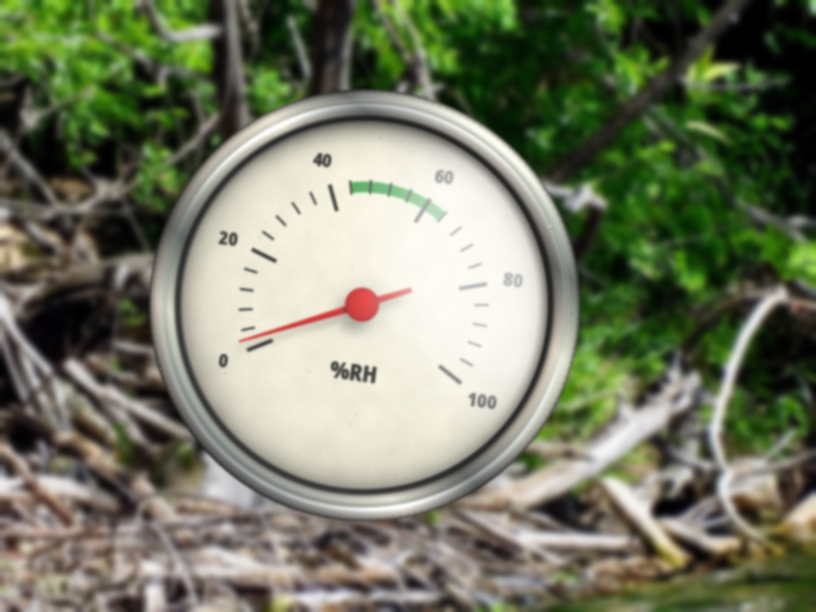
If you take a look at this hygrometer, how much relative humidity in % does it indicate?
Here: 2 %
